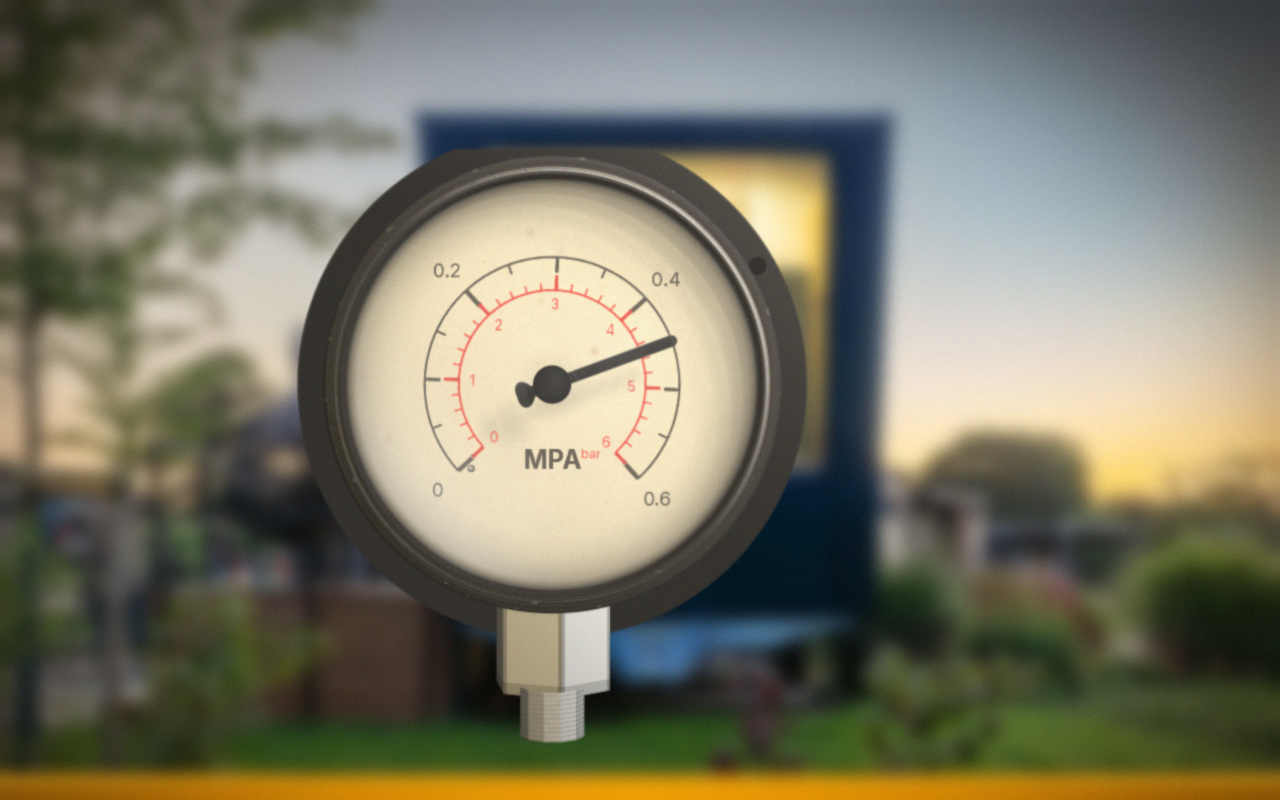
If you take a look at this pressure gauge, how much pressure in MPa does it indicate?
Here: 0.45 MPa
